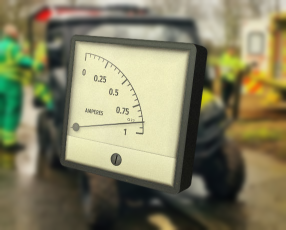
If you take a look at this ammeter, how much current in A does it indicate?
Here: 0.9 A
